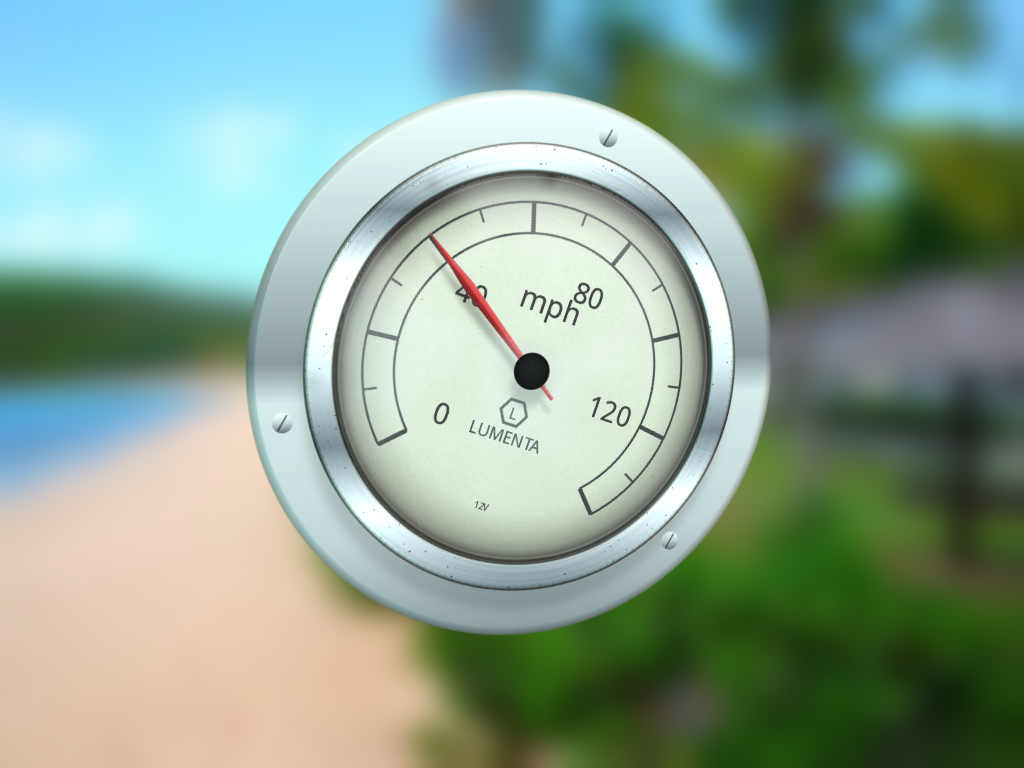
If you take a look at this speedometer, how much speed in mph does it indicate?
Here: 40 mph
